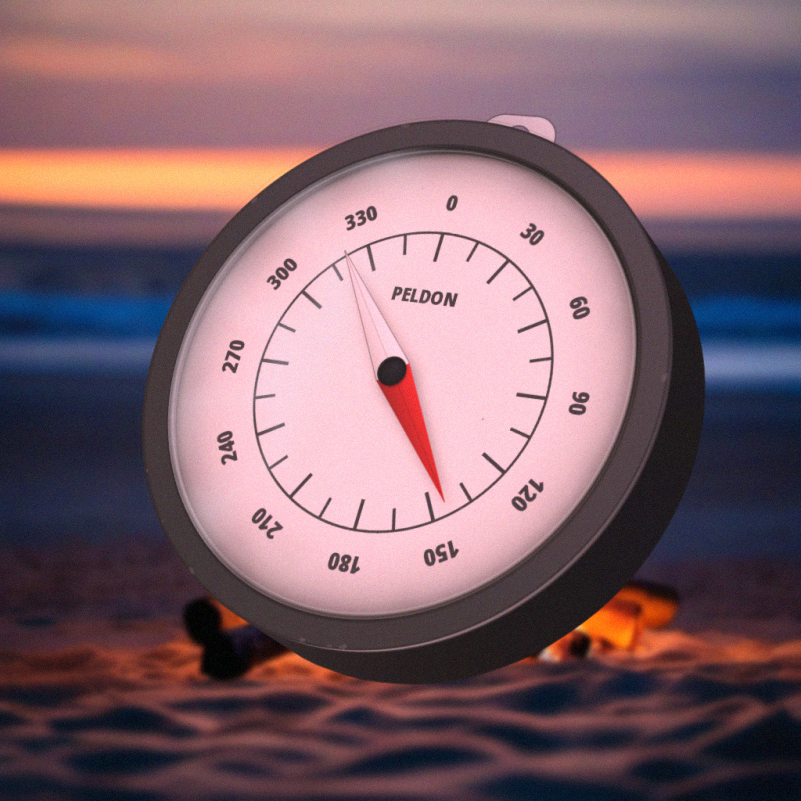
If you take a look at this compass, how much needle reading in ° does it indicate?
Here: 142.5 °
